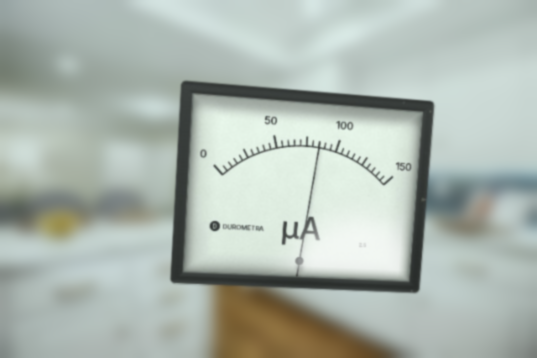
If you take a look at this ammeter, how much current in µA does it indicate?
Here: 85 µA
